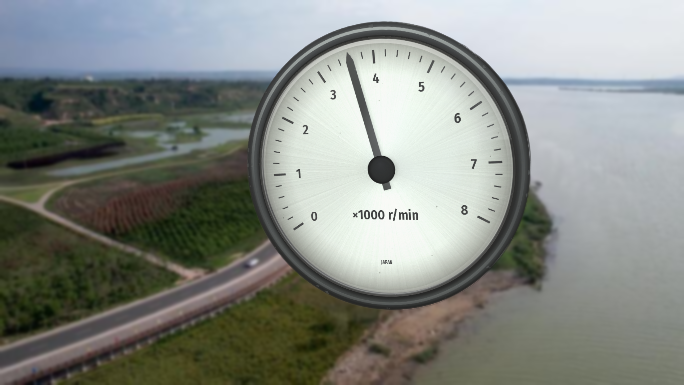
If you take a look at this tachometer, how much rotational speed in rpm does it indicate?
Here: 3600 rpm
